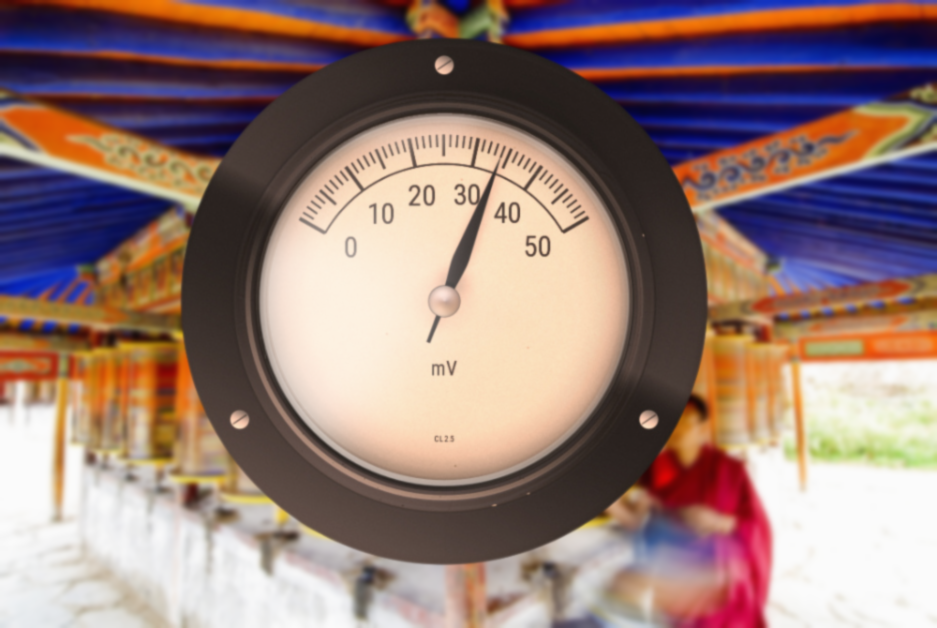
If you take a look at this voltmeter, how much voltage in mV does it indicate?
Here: 34 mV
